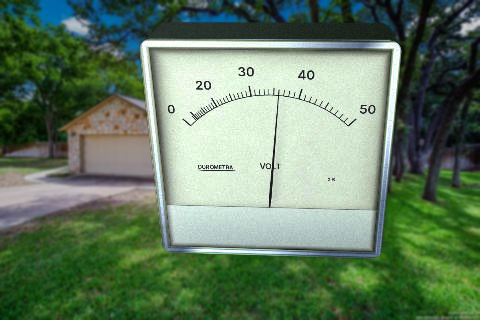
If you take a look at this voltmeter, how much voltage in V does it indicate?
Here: 36 V
